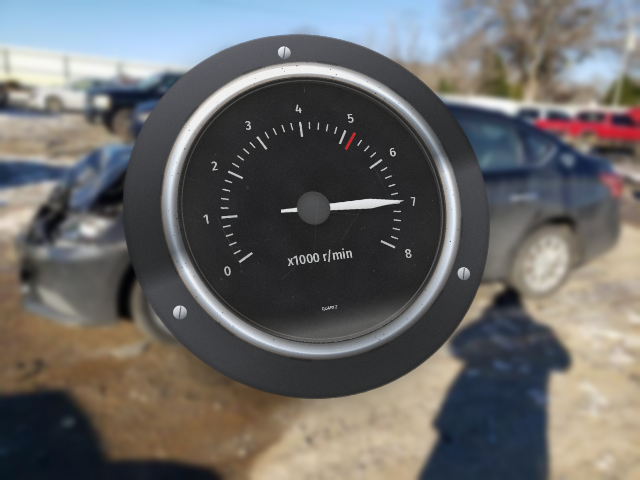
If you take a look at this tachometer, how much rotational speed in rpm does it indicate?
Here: 7000 rpm
